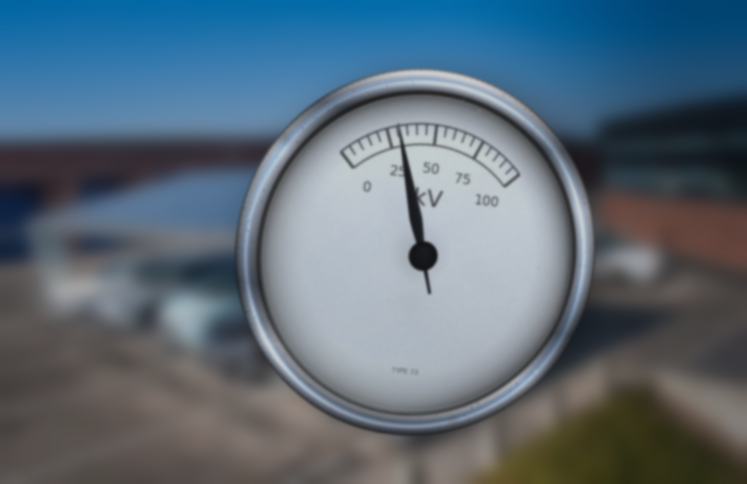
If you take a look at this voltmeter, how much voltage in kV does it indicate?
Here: 30 kV
